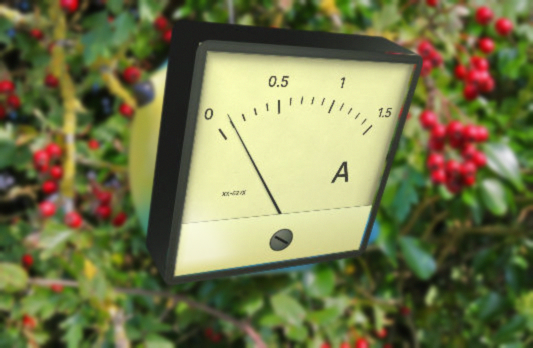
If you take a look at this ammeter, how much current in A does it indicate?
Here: 0.1 A
